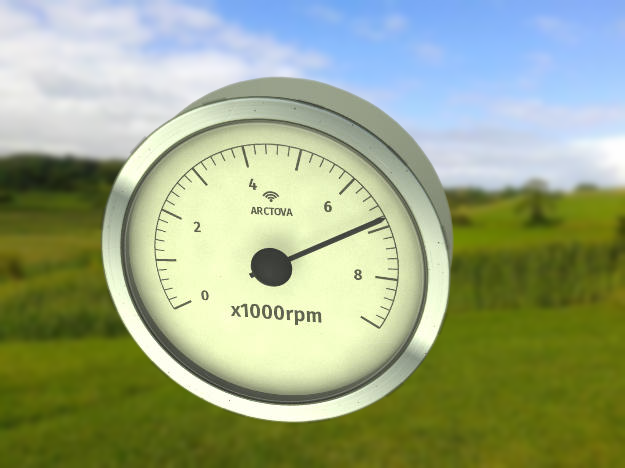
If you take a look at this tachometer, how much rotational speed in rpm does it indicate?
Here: 6800 rpm
